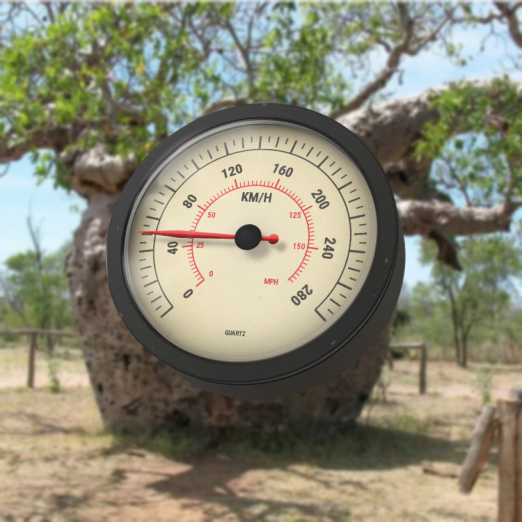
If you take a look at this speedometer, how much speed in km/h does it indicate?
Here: 50 km/h
